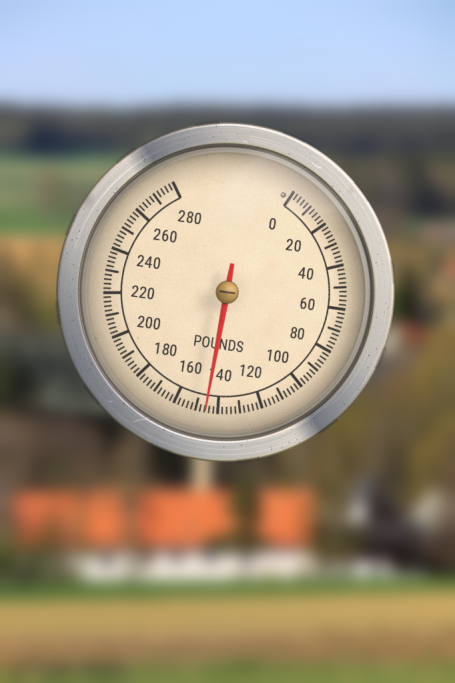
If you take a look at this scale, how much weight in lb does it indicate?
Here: 146 lb
